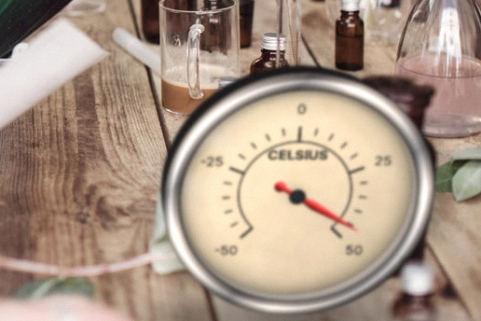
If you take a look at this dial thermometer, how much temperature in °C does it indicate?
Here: 45 °C
